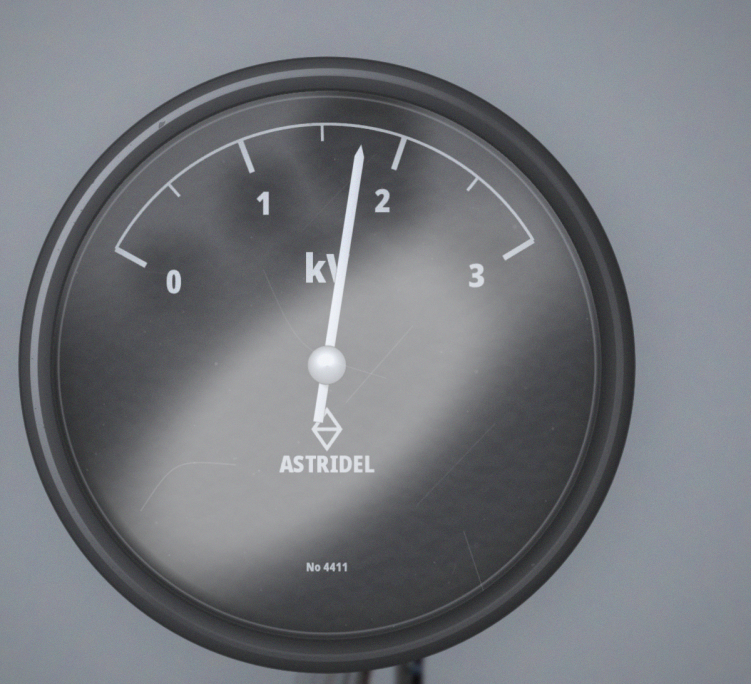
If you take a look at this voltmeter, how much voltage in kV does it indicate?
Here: 1.75 kV
